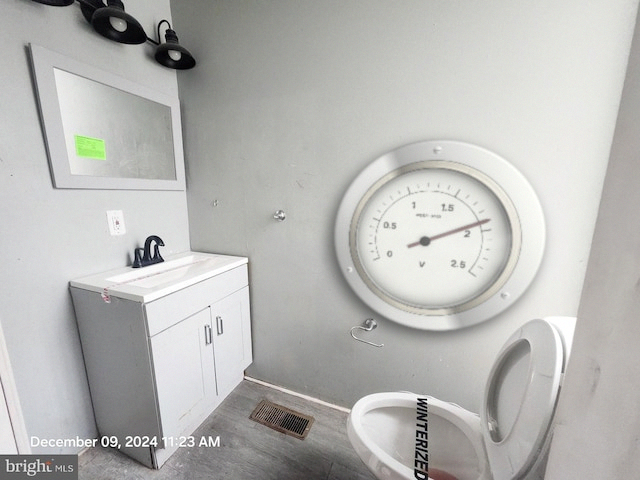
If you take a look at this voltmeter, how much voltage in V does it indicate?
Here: 1.9 V
